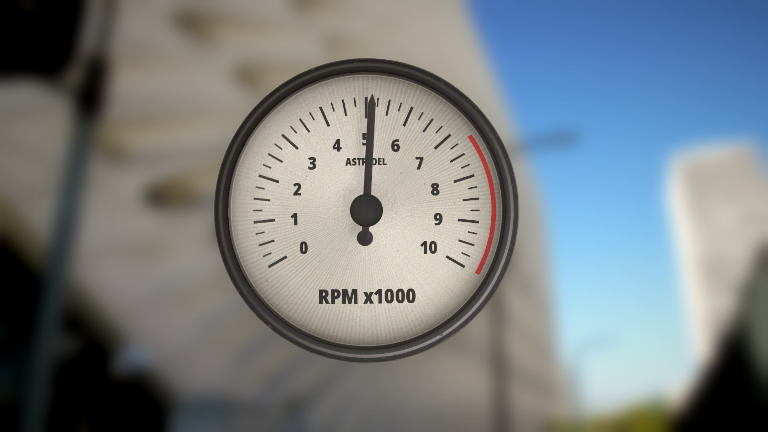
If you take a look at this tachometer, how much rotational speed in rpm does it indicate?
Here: 5125 rpm
